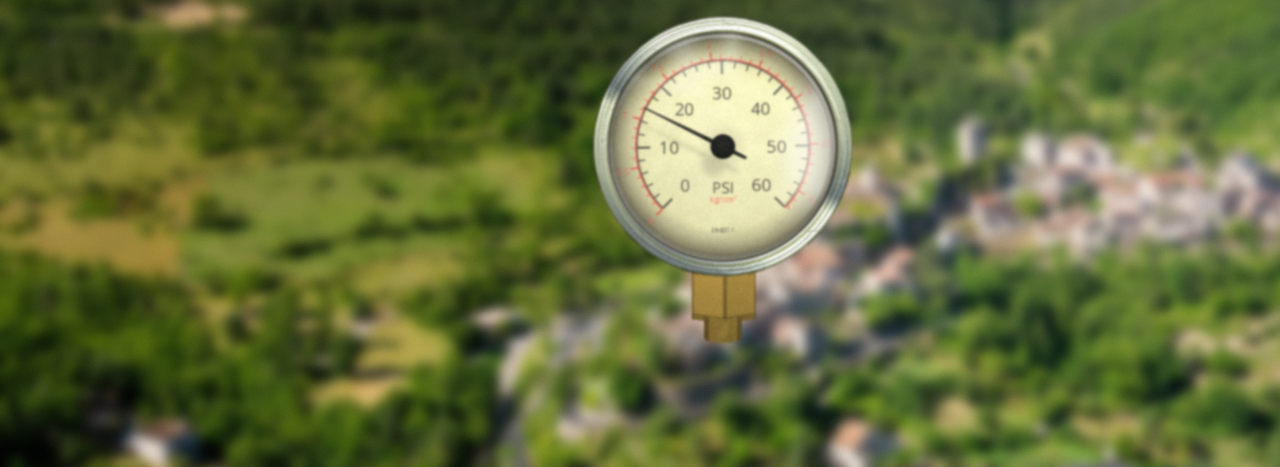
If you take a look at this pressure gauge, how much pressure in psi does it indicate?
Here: 16 psi
